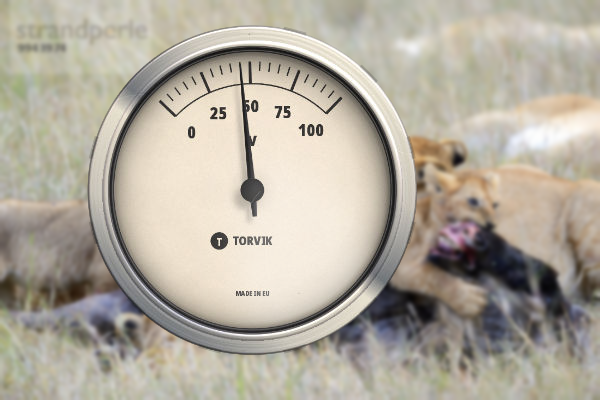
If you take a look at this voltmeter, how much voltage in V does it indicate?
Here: 45 V
